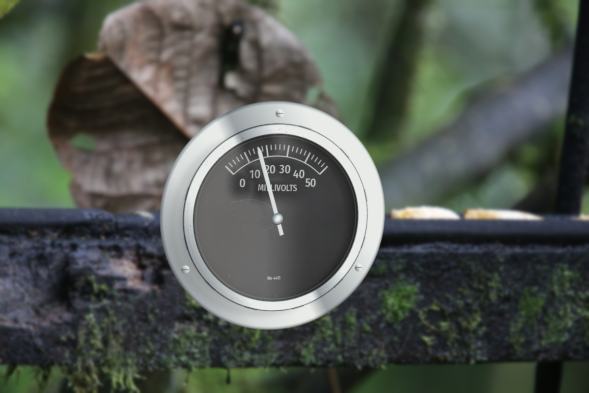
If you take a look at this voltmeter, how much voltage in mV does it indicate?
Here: 16 mV
